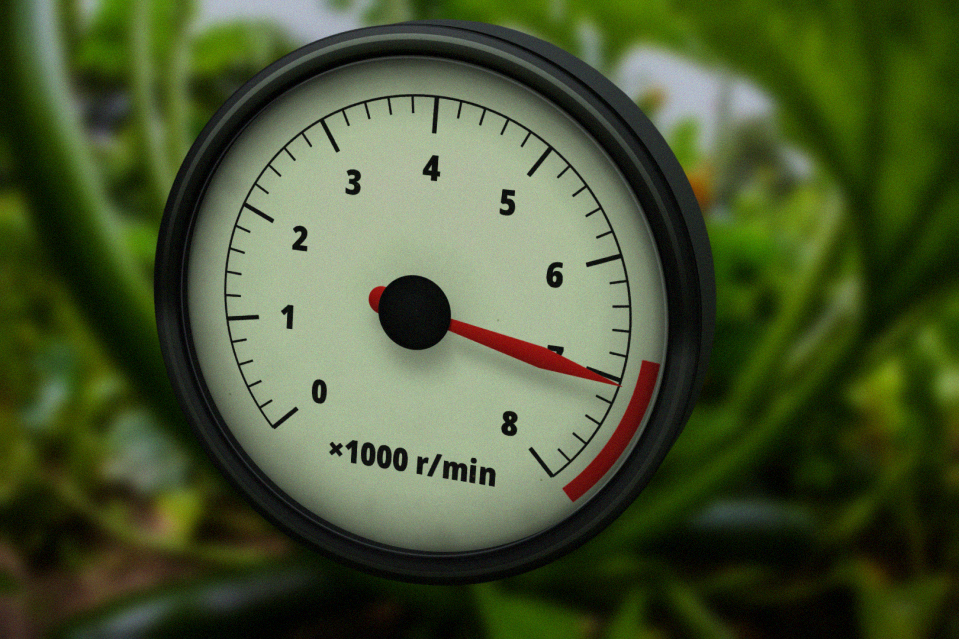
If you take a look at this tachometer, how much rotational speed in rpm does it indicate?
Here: 7000 rpm
